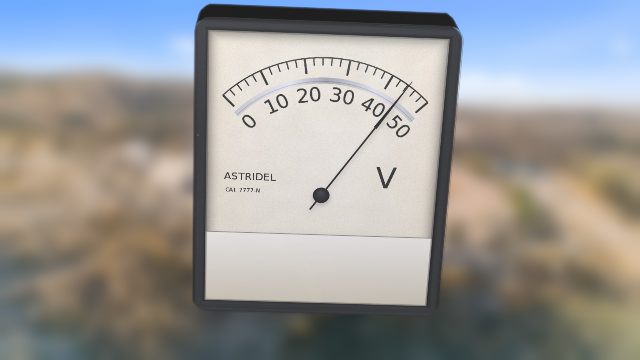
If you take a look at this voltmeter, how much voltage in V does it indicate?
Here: 44 V
